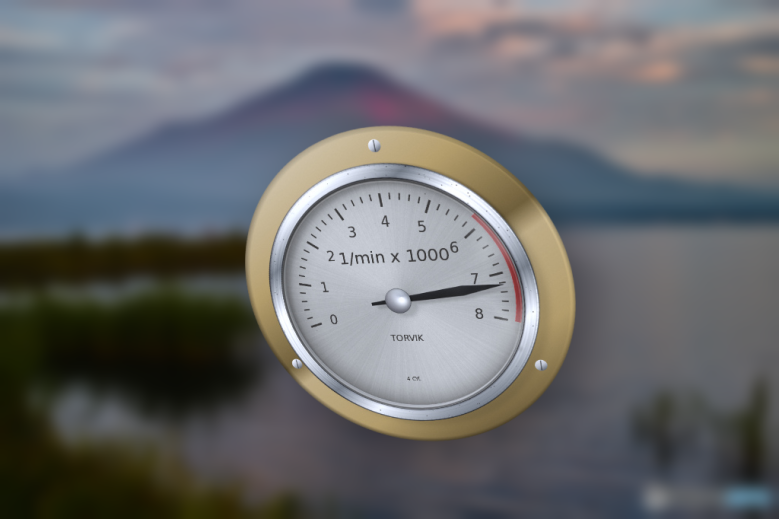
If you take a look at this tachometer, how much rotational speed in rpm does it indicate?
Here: 7200 rpm
